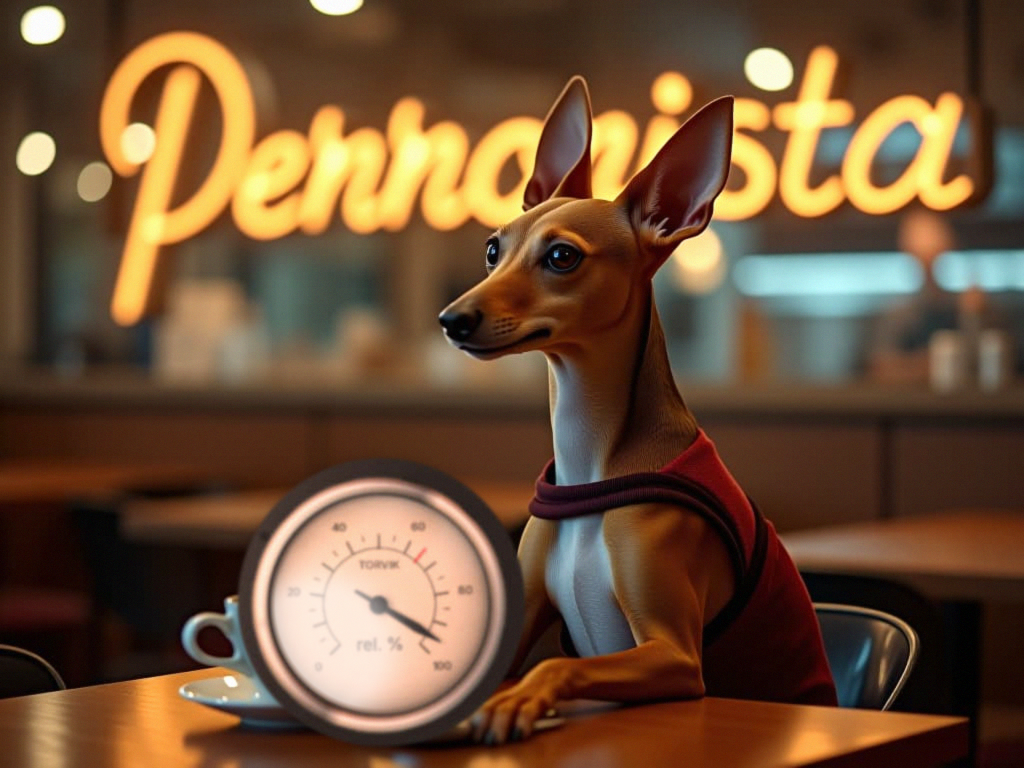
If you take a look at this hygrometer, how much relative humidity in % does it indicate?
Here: 95 %
